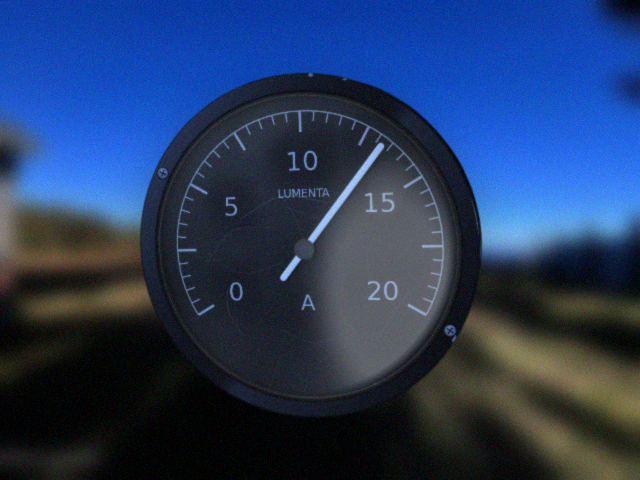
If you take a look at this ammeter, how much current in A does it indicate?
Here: 13.25 A
